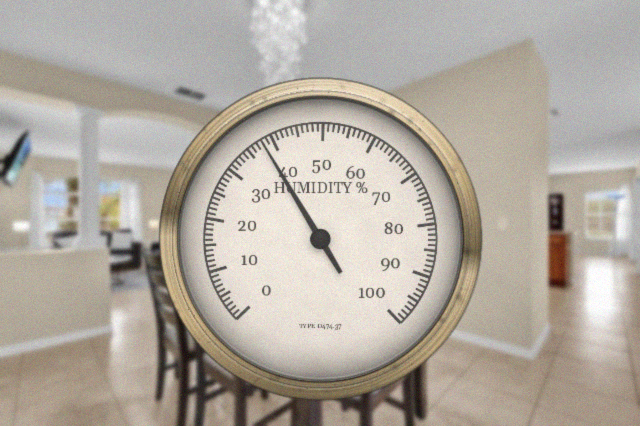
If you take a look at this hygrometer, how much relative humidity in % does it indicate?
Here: 38 %
